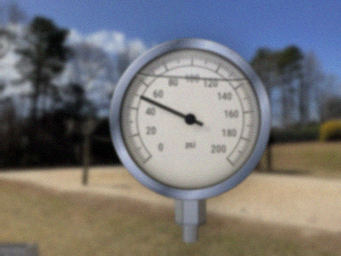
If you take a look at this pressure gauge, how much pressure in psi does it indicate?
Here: 50 psi
